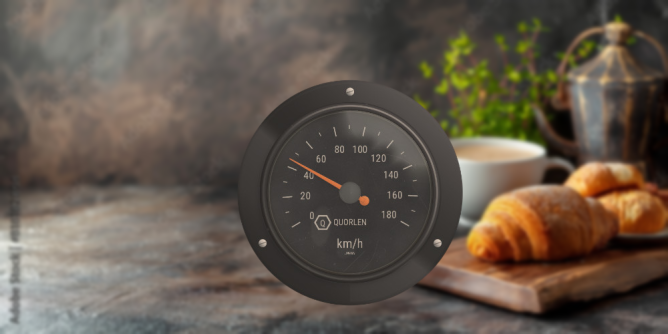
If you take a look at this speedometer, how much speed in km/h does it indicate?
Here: 45 km/h
